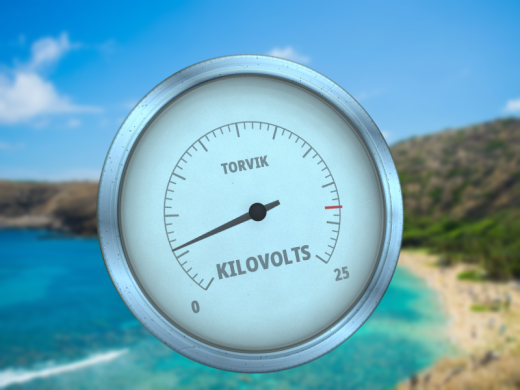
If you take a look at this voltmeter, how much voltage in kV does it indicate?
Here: 3 kV
